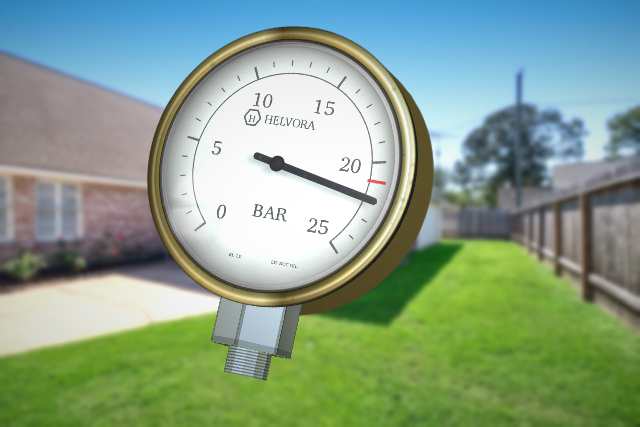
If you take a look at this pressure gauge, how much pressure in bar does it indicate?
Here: 22 bar
